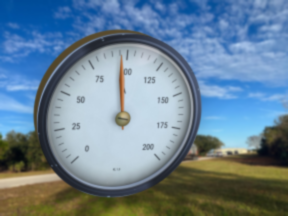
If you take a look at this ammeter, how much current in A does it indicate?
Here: 95 A
